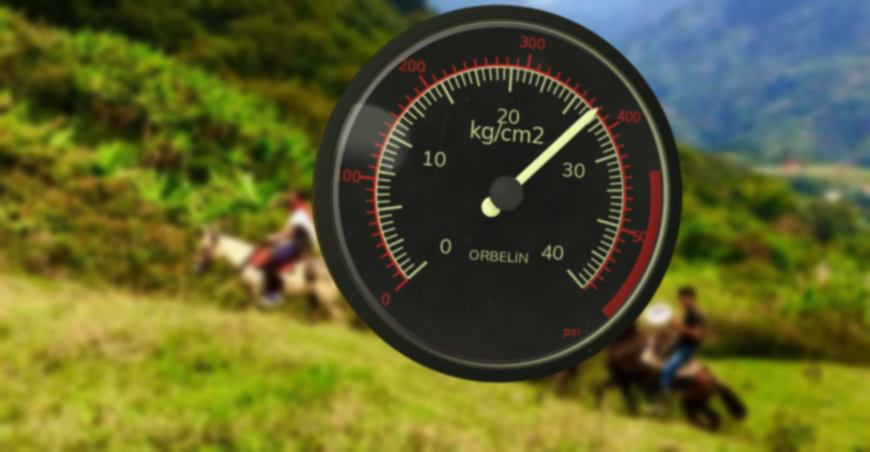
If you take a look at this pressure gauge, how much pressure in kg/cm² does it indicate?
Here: 26.5 kg/cm²
